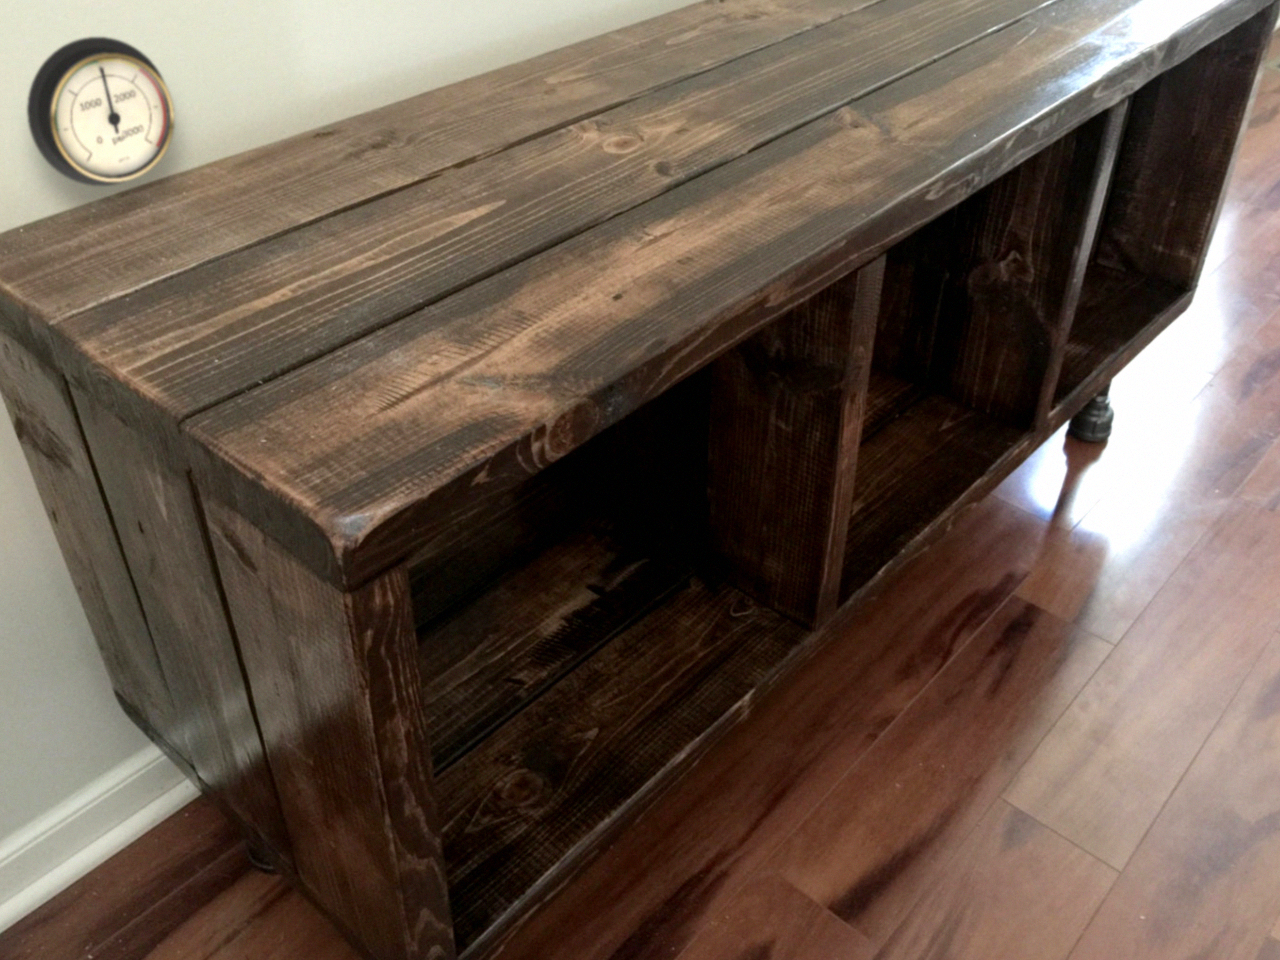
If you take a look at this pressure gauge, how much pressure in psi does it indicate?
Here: 1500 psi
